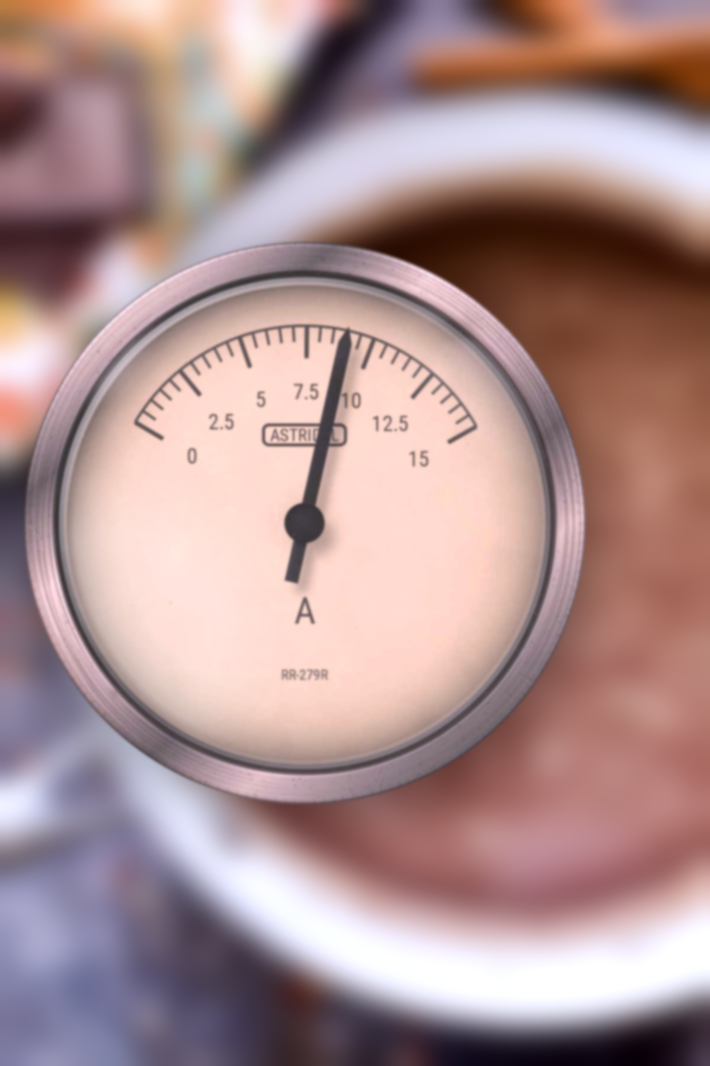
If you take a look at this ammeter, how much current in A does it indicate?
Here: 9 A
